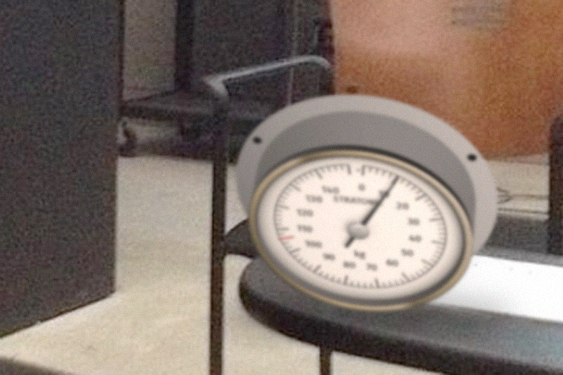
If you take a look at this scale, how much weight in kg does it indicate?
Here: 10 kg
